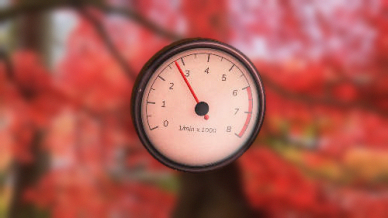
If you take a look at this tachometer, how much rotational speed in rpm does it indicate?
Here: 2750 rpm
